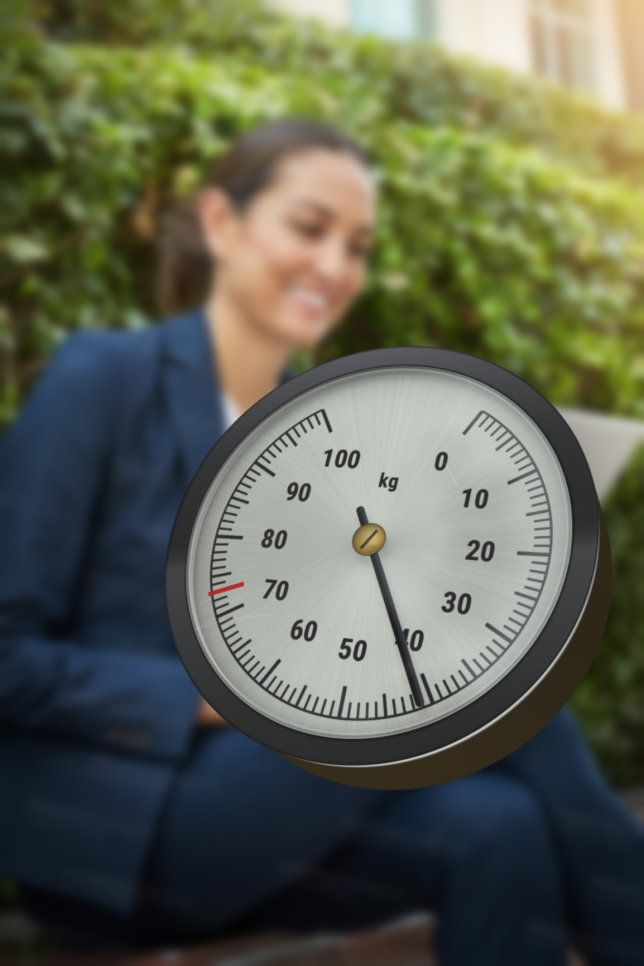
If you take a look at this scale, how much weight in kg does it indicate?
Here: 41 kg
